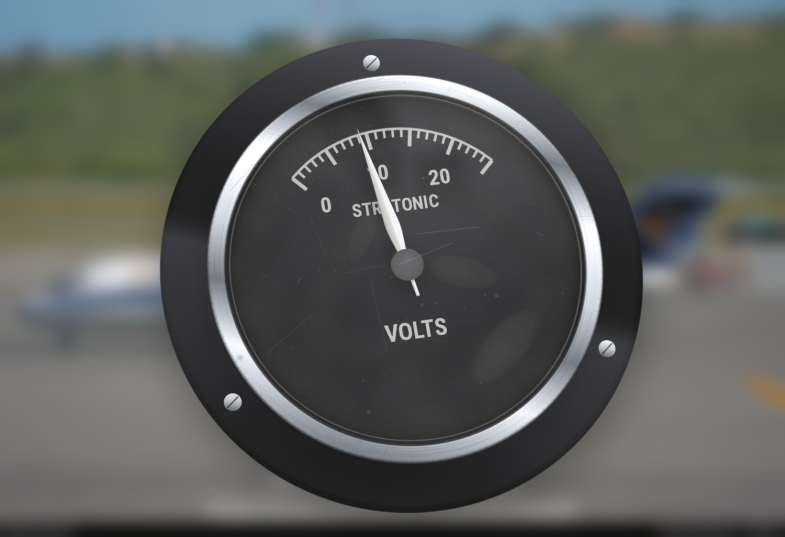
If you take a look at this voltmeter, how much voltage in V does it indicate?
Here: 9 V
